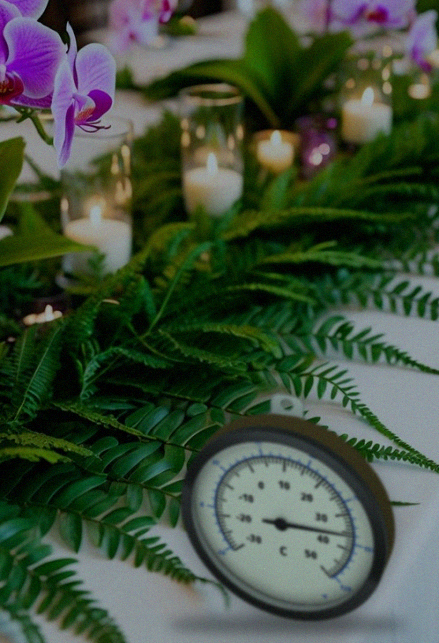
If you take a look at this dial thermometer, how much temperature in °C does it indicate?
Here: 35 °C
